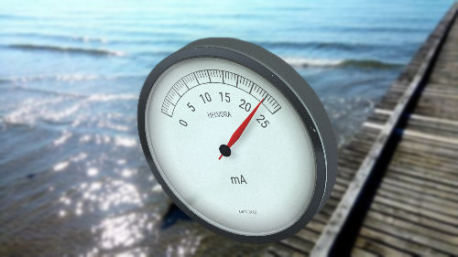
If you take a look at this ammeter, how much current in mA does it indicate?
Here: 22.5 mA
